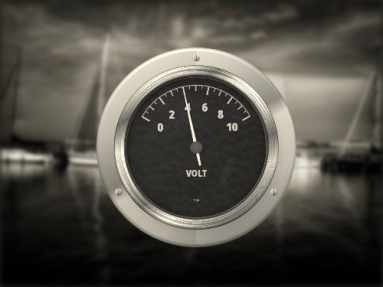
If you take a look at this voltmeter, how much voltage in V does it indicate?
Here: 4 V
